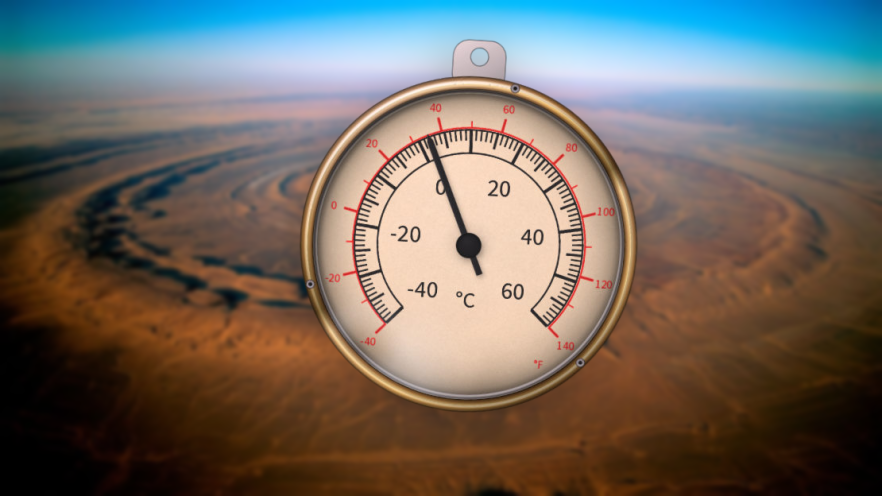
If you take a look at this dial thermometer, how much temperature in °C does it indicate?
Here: 2 °C
